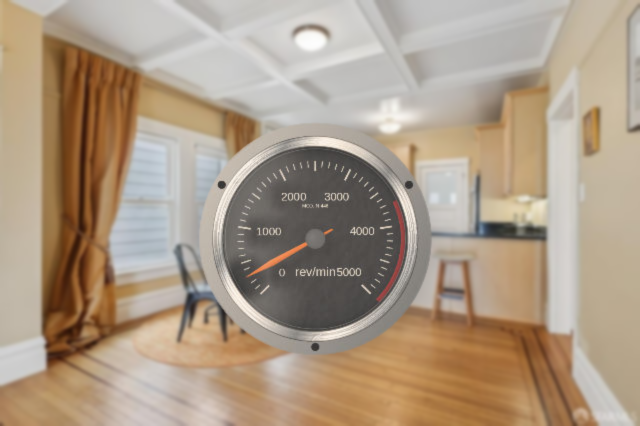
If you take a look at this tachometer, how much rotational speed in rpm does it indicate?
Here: 300 rpm
